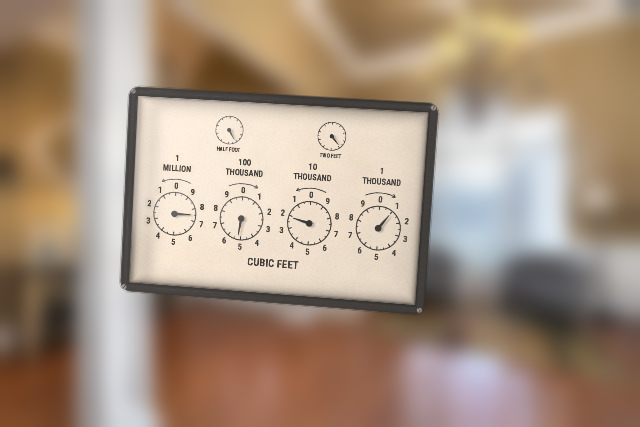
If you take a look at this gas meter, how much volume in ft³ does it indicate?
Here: 752100 ft³
